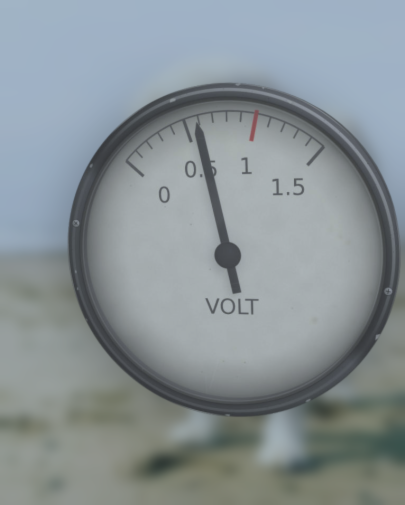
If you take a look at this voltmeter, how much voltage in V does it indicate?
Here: 0.6 V
